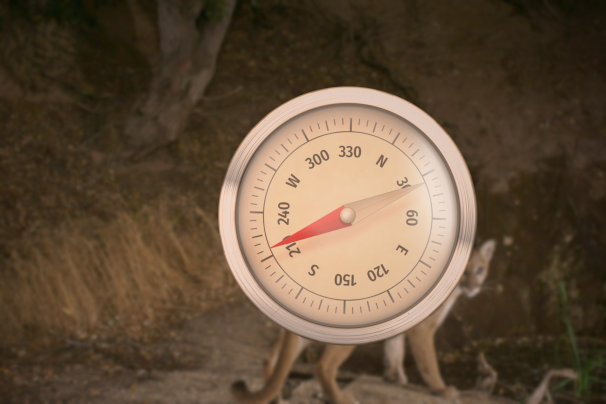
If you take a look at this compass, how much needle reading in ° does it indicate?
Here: 215 °
